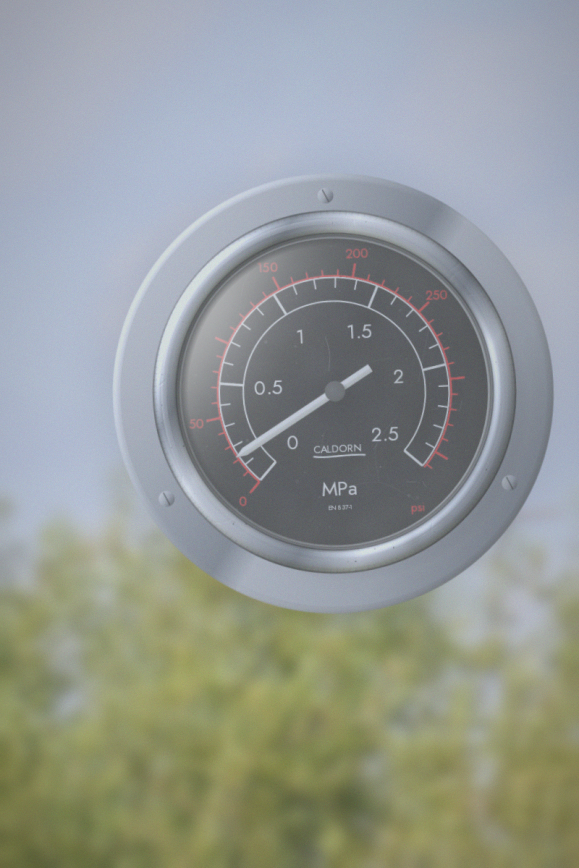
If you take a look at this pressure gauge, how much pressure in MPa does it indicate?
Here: 0.15 MPa
